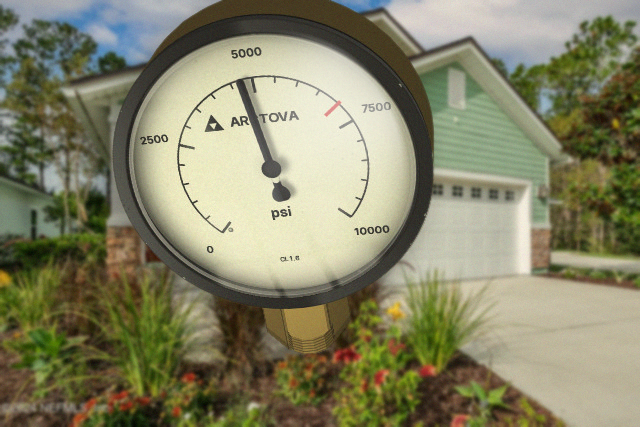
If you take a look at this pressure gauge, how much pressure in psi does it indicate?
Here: 4750 psi
